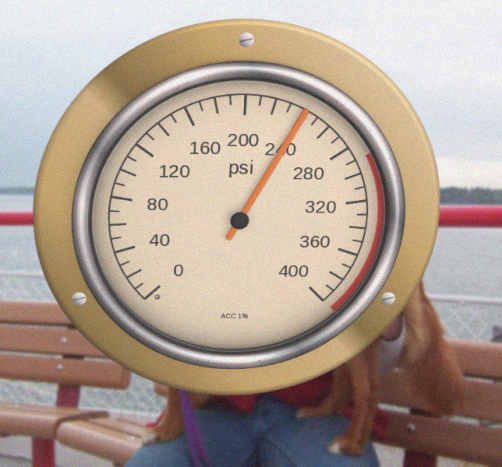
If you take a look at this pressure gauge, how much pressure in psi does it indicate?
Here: 240 psi
